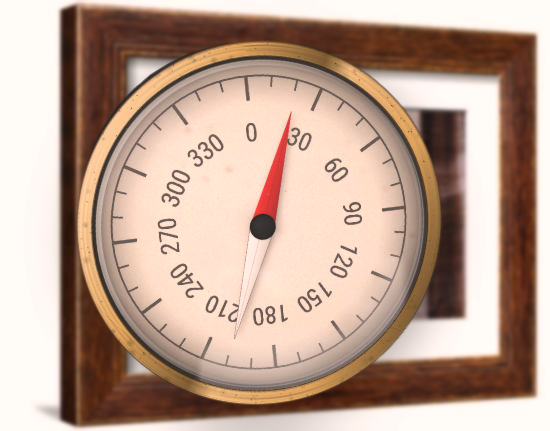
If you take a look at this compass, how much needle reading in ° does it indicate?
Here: 20 °
